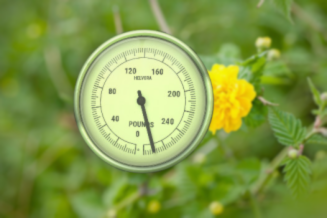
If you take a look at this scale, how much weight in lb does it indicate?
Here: 270 lb
